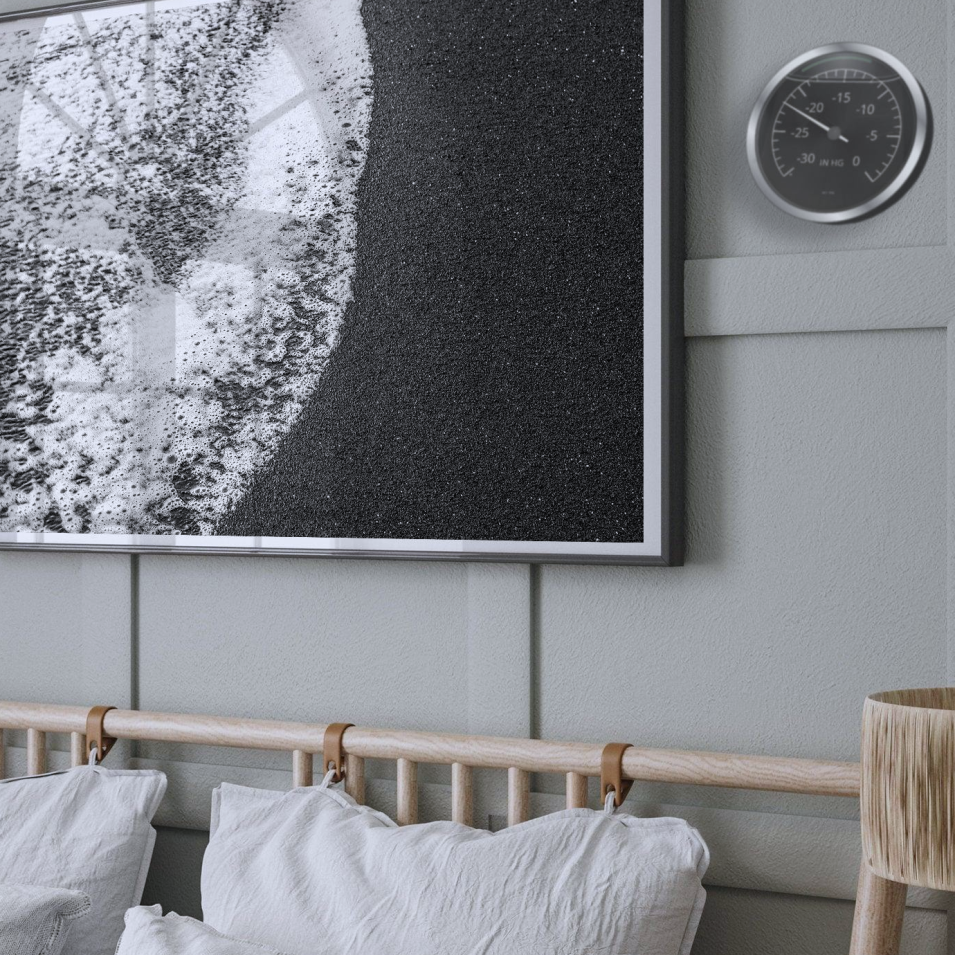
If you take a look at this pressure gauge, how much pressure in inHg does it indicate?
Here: -22 inHg
